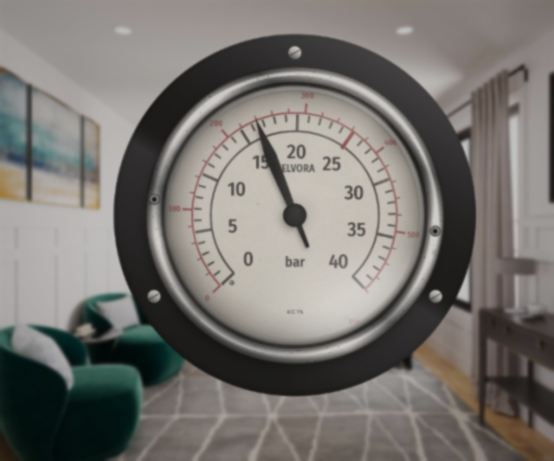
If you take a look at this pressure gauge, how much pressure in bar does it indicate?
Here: 16.5 bar
